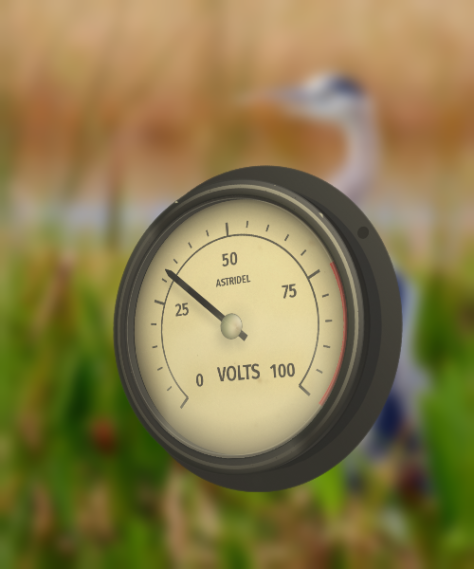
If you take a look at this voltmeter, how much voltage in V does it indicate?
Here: 32.5 V
